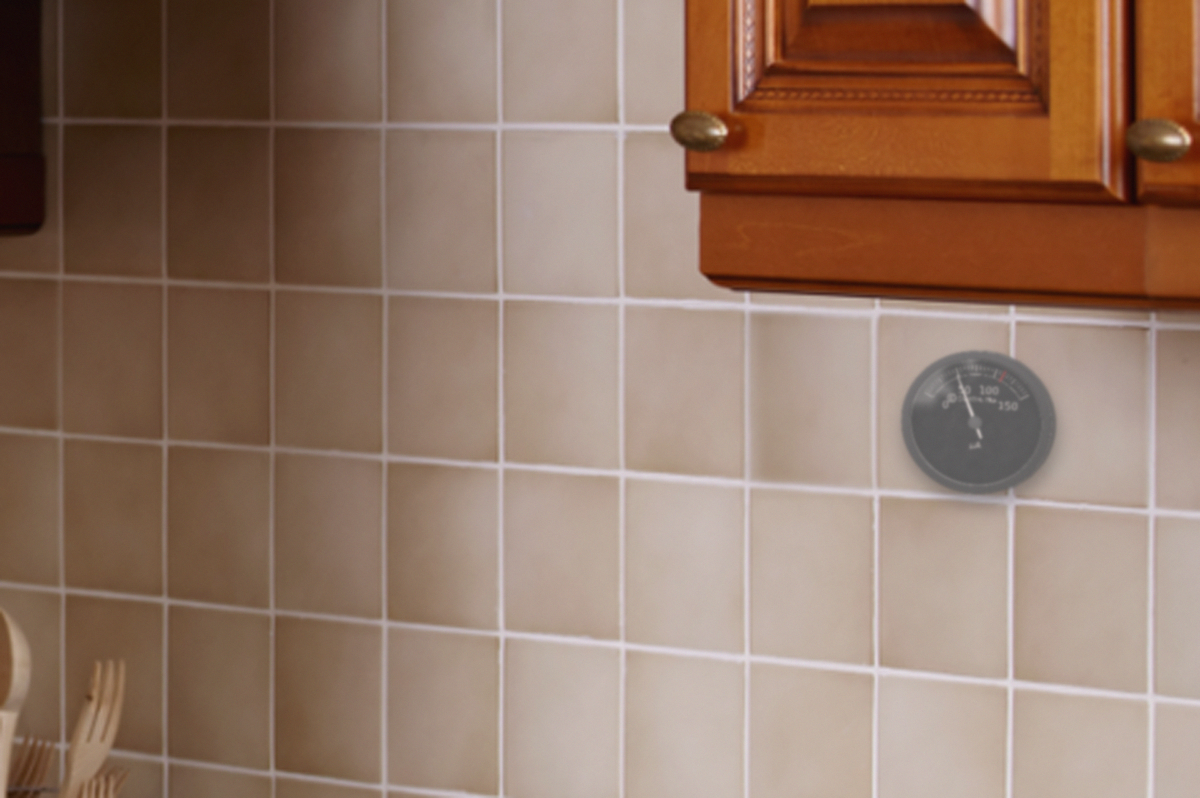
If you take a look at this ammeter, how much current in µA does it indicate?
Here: 50 µA
